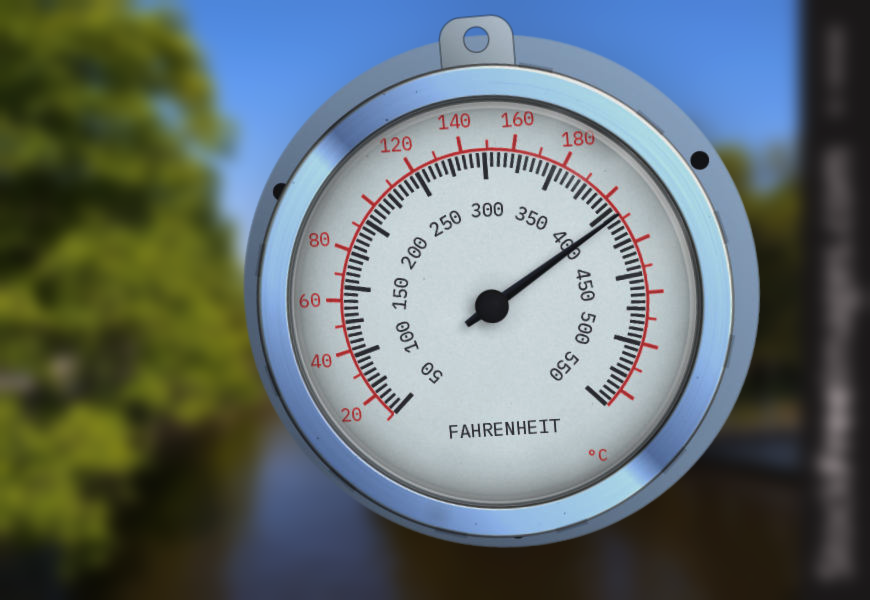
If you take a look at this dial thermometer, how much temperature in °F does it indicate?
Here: 405 °F
